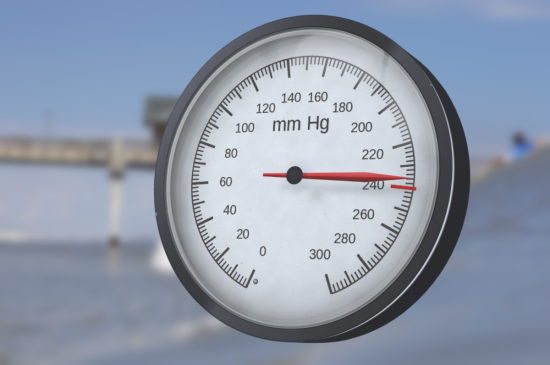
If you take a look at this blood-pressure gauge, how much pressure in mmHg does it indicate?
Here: 236 mmHg
